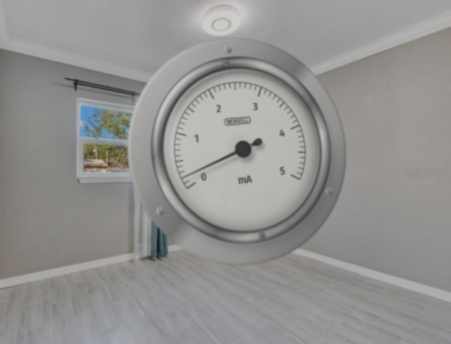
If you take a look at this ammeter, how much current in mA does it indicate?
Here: 0.2 mA
